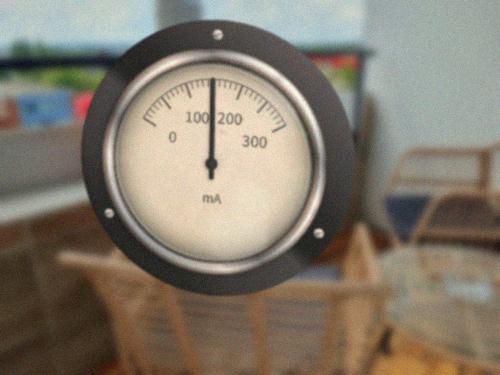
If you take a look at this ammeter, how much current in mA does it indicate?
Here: 150 mA
